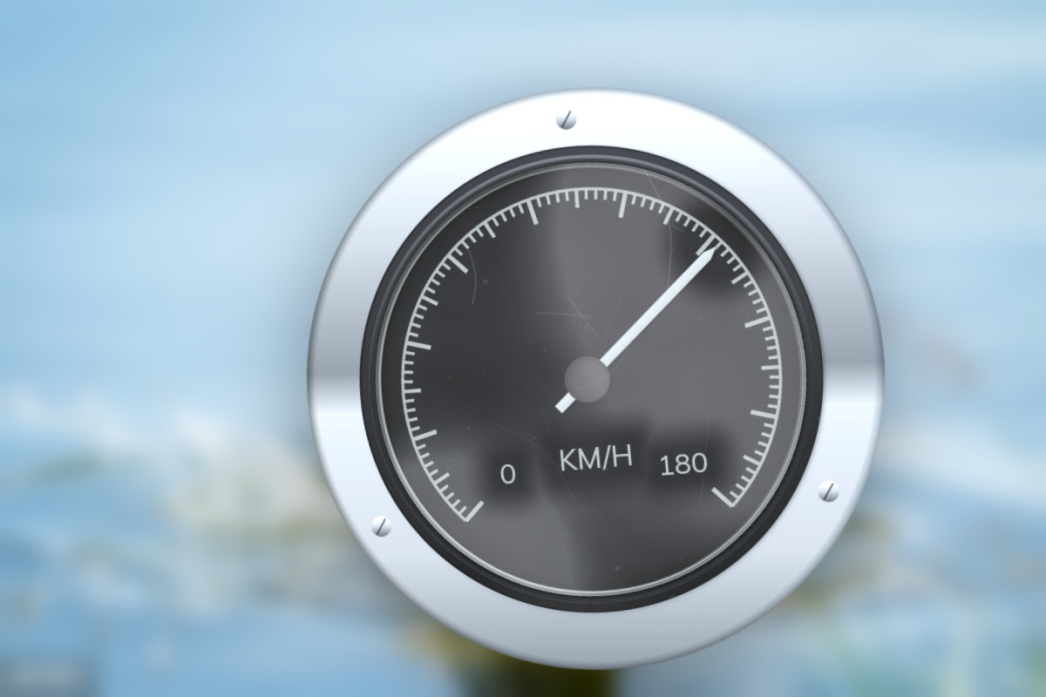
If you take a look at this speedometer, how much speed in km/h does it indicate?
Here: 122 km/h
